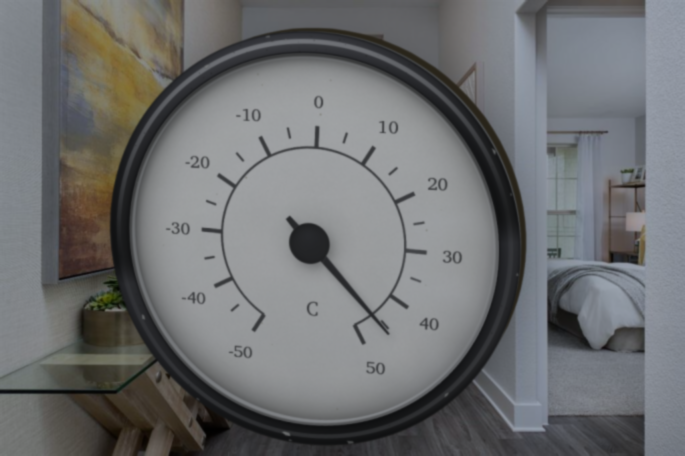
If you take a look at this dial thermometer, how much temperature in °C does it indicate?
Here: 45 °C
